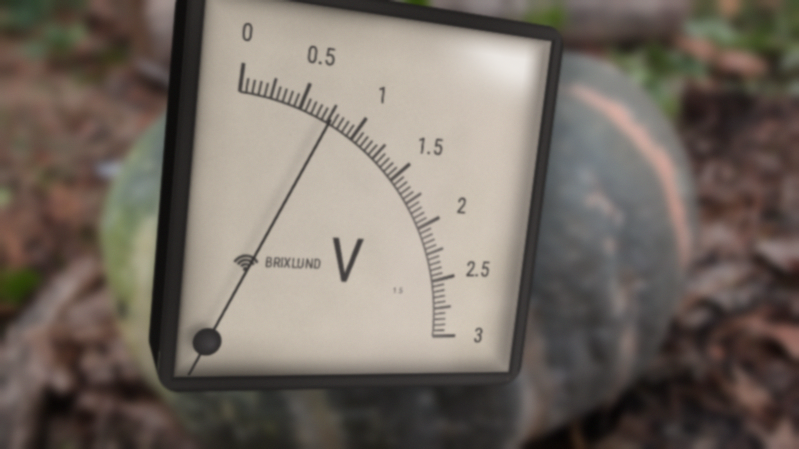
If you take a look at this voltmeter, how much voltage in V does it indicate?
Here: 0.75 V
